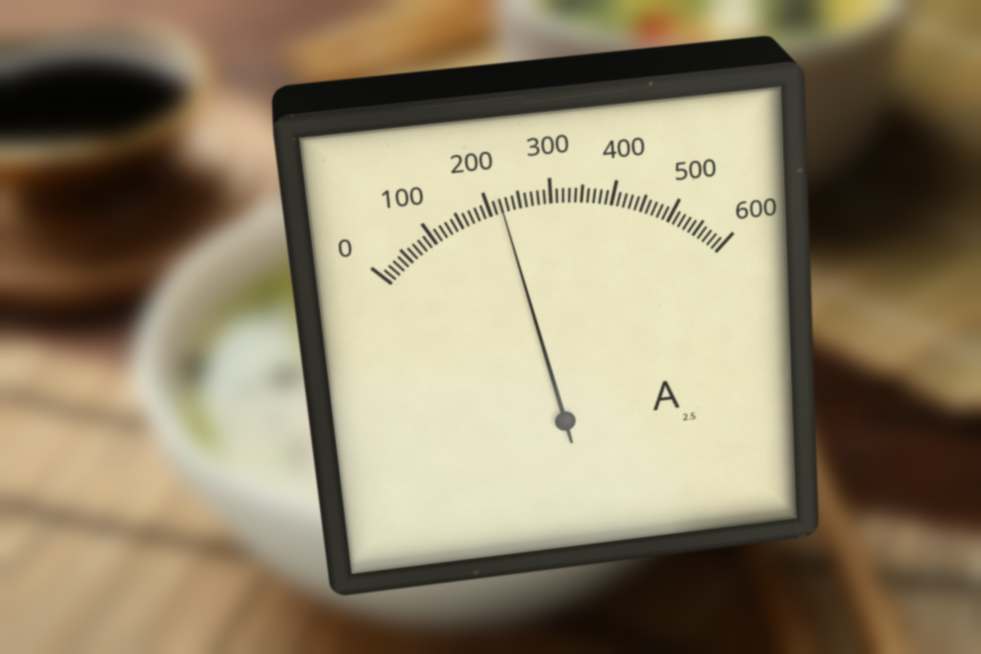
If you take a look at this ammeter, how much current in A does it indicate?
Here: 220 A
